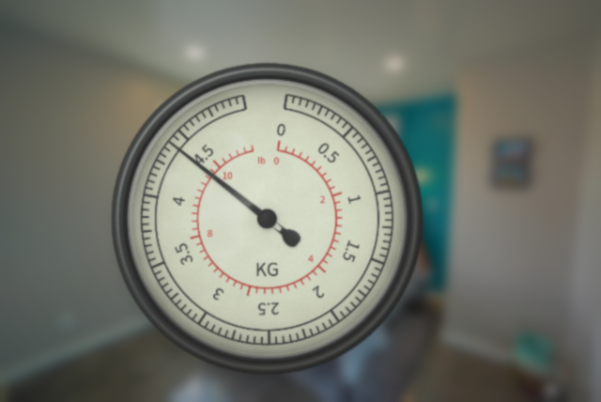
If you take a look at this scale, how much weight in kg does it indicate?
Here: 4.4 kg
